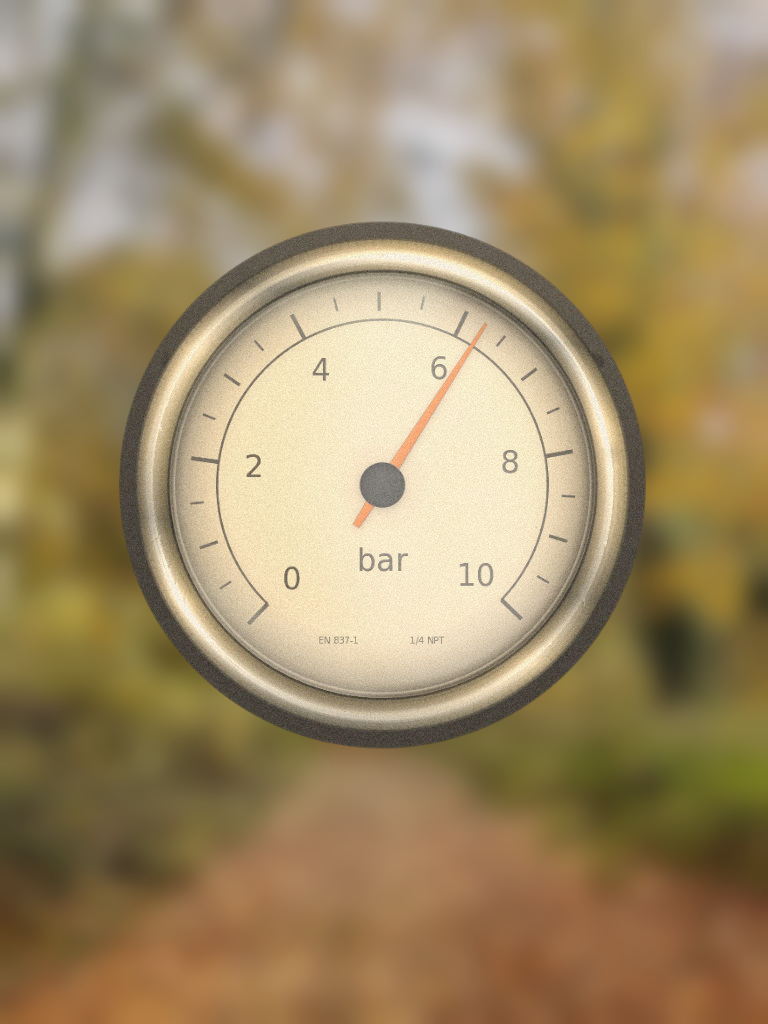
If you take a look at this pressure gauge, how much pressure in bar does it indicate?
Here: 6.25 bar
